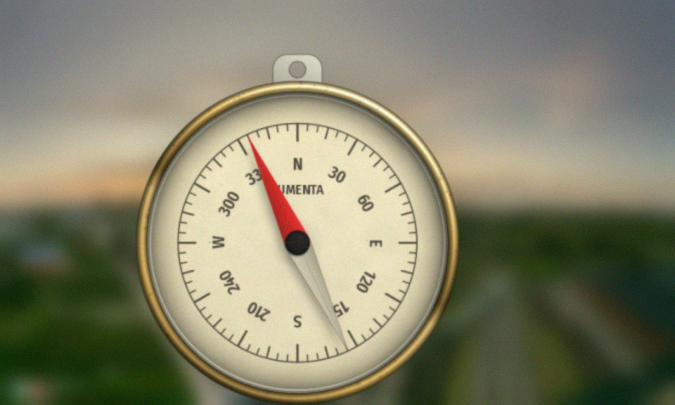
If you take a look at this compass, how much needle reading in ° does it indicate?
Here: 335 °
